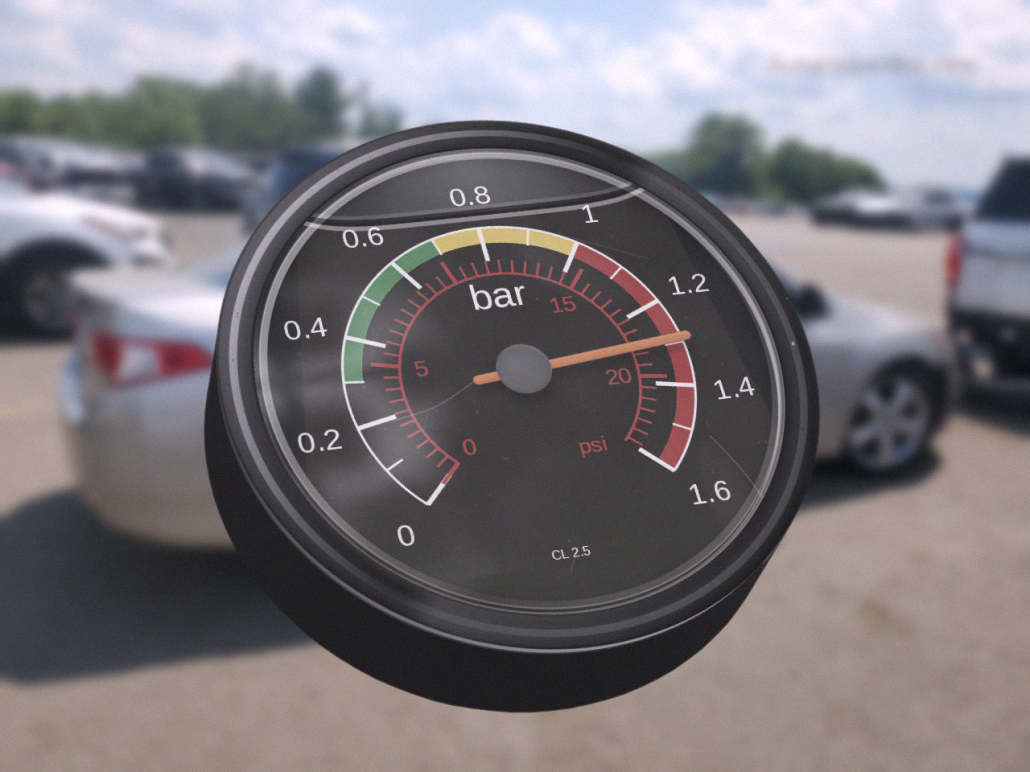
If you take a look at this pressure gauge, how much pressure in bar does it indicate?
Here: 1.3 bar
